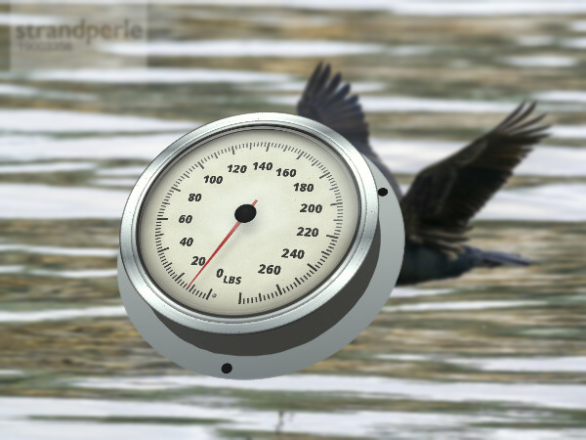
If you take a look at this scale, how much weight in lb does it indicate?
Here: 10 lb
